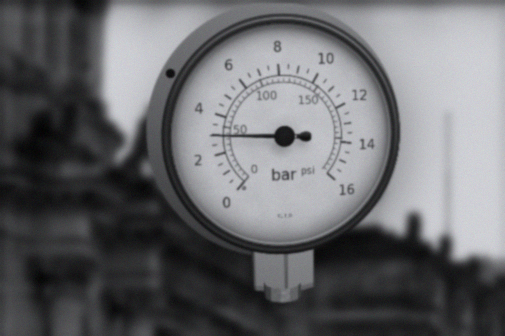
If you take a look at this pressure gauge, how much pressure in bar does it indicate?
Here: 3 bar
